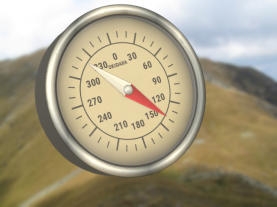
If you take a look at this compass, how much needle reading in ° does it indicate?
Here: 140 °
